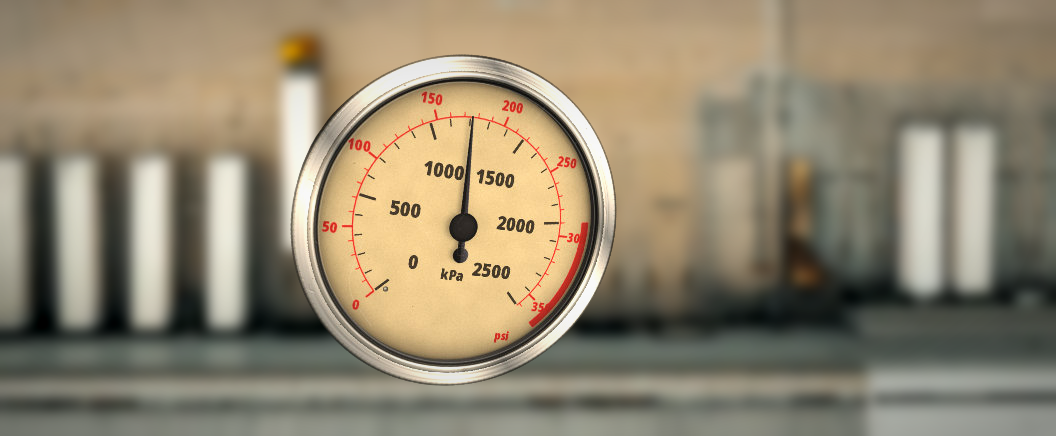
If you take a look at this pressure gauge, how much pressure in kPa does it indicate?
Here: 1200 kPa
